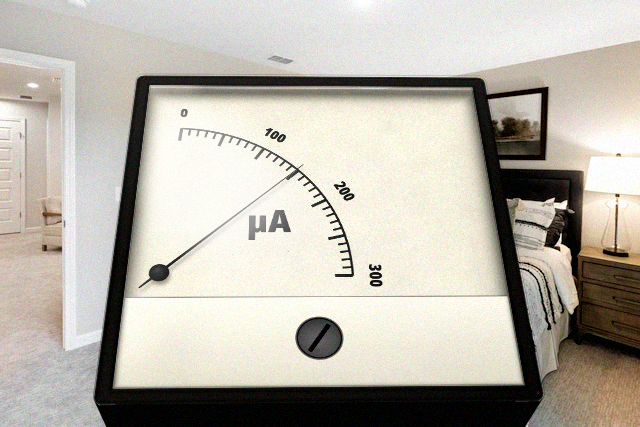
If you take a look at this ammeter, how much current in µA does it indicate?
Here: 150 µA
